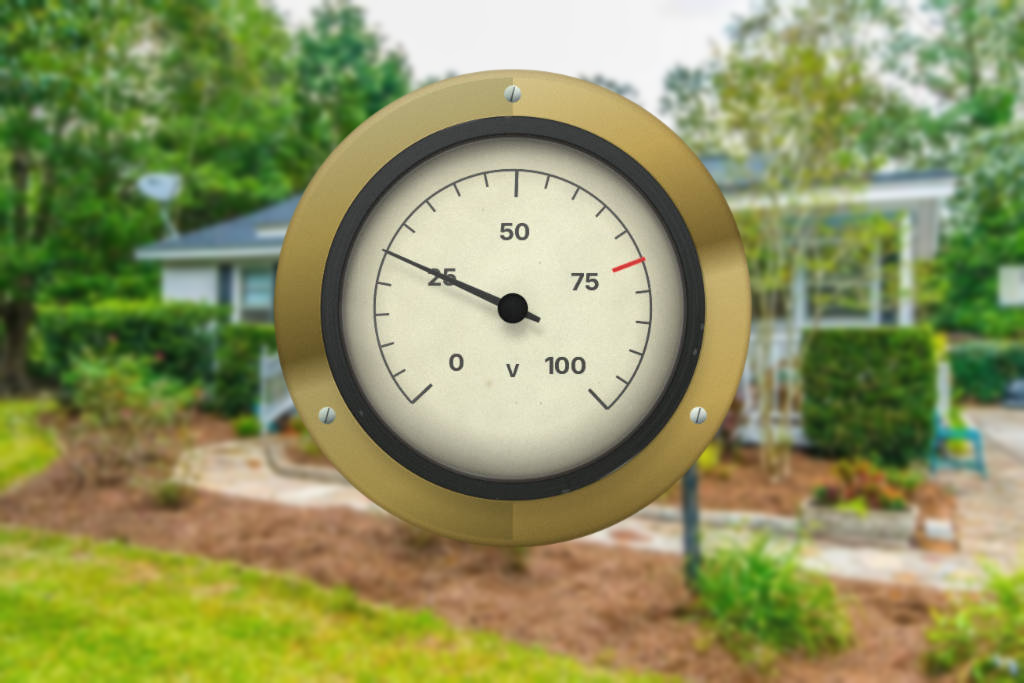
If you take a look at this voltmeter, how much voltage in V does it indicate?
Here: 25 V
